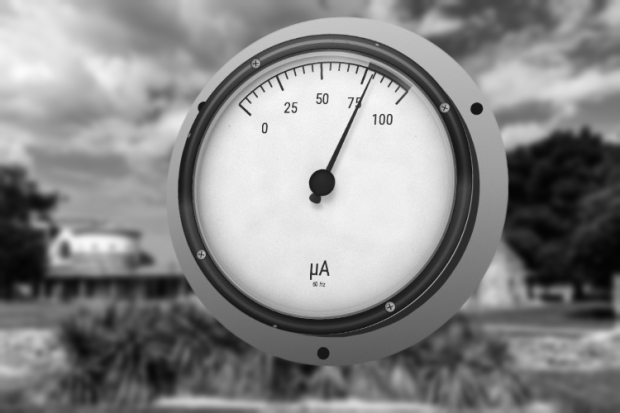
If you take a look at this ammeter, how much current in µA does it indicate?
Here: 80 µA
